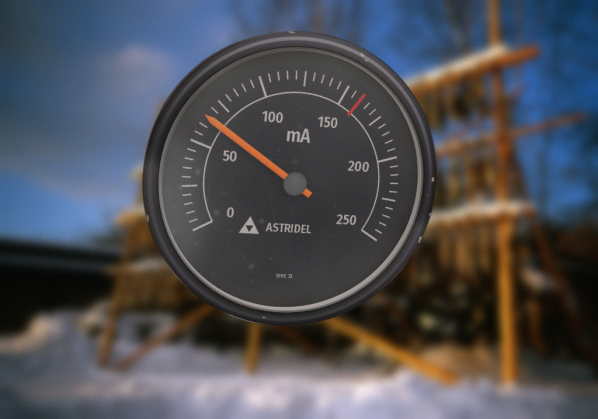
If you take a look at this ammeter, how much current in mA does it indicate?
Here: 65 mA
